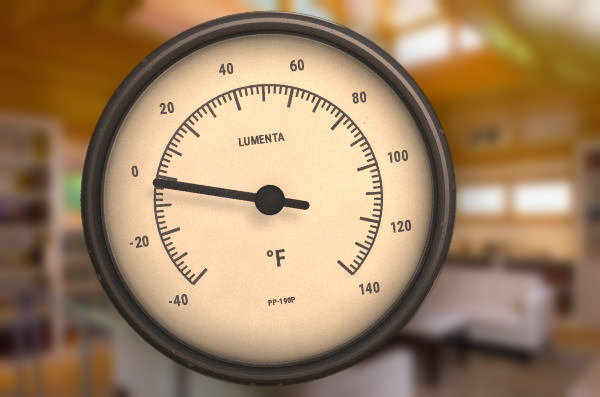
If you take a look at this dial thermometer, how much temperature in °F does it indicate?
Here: -2 °F
